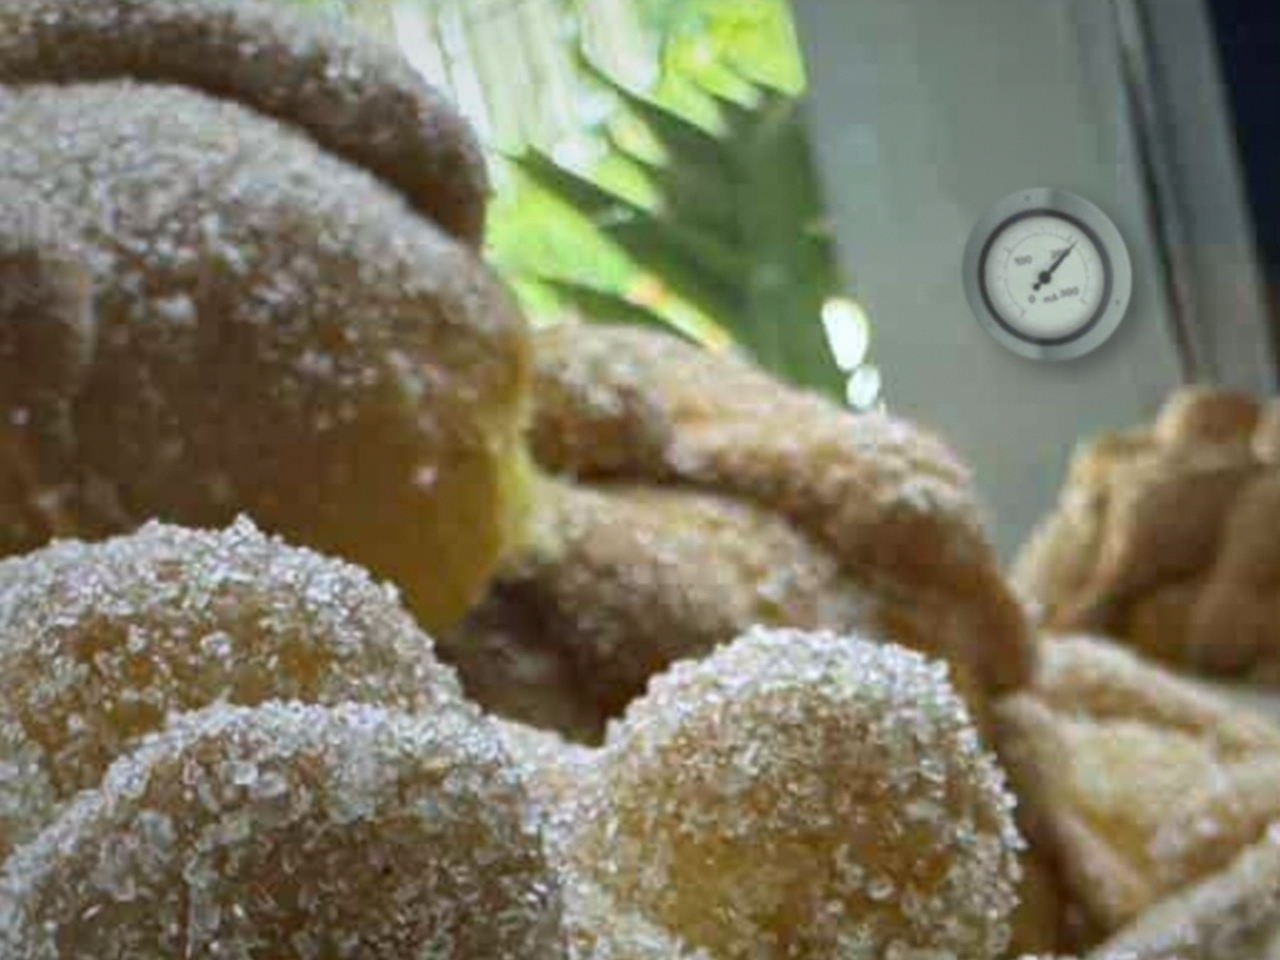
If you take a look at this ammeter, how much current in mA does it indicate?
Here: 210 mA
